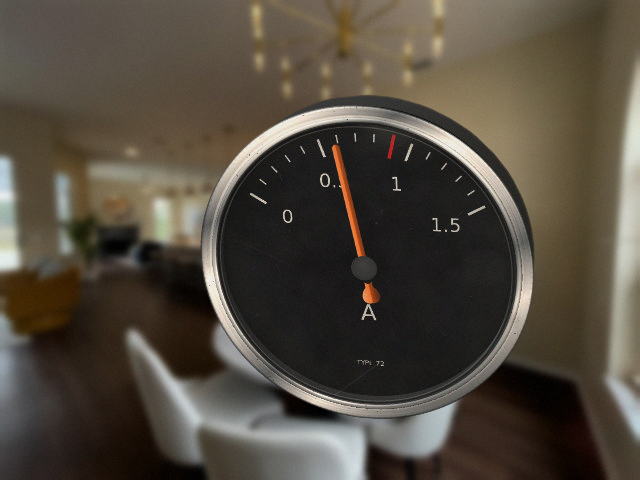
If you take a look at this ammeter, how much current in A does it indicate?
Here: 0.6 A
